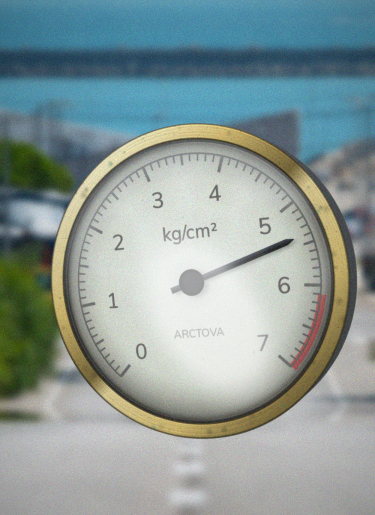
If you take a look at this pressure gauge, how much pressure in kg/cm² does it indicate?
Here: 5.4 kg/cm²
